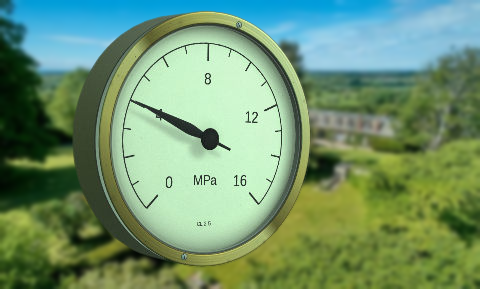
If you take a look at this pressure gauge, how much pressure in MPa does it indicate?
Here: 4 MPa
